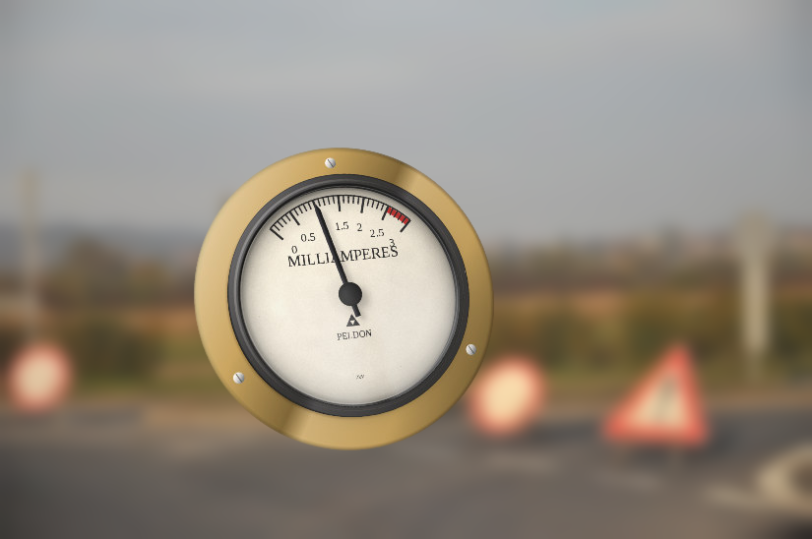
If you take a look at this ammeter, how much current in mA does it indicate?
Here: 1 mA
